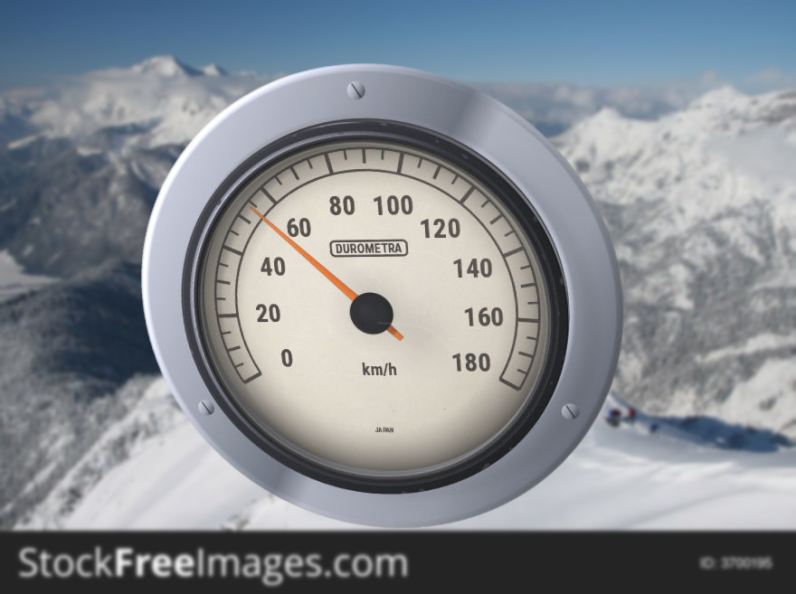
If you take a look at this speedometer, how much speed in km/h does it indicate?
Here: 55 km/h
